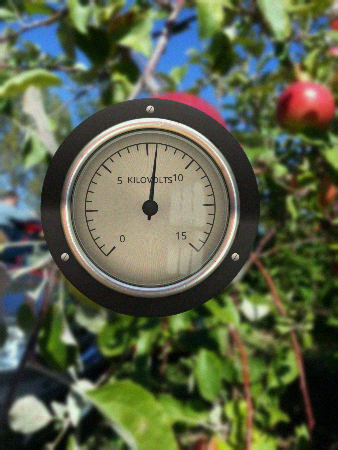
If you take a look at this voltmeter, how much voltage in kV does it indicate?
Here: 8 kV
